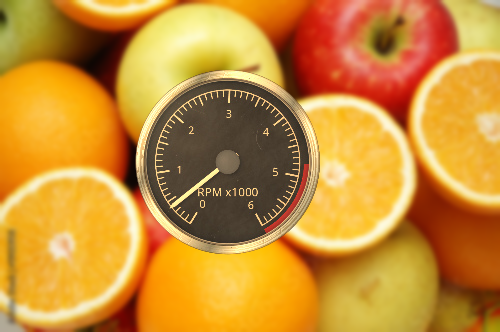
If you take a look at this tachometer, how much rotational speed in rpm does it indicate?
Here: 400 rpm
